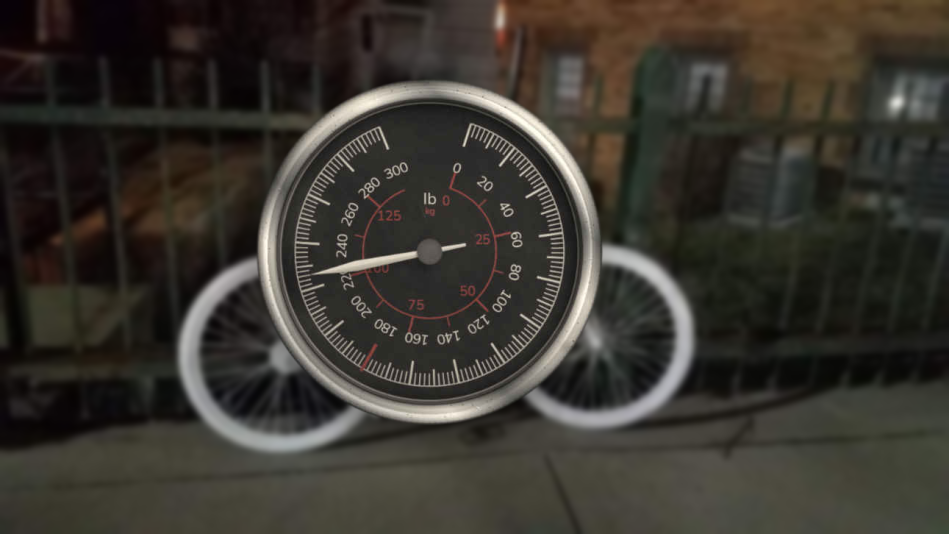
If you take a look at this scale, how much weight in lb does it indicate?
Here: 226 lb
